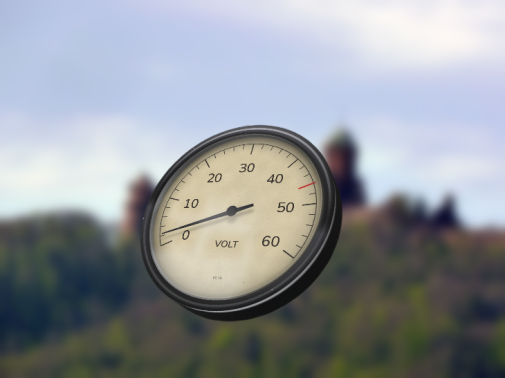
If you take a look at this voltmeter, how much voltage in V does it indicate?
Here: 2 V
